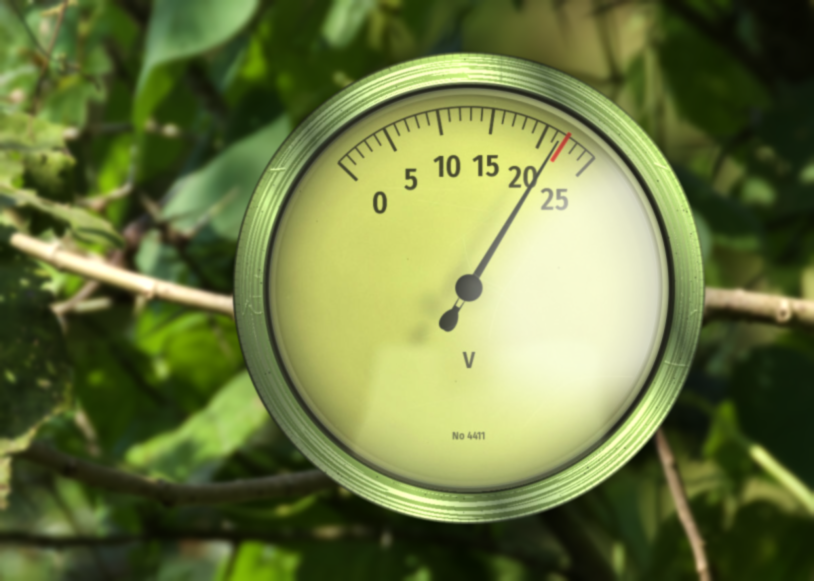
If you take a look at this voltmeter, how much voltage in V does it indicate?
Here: 21.5 V
